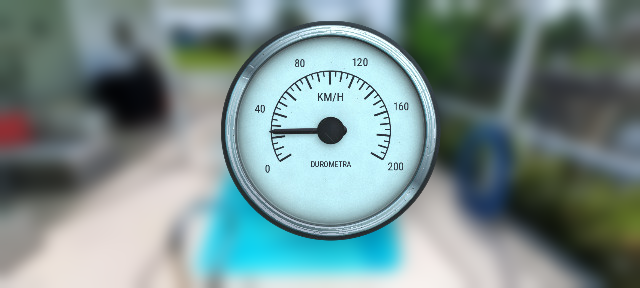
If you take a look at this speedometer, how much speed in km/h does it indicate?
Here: 25 km/h
